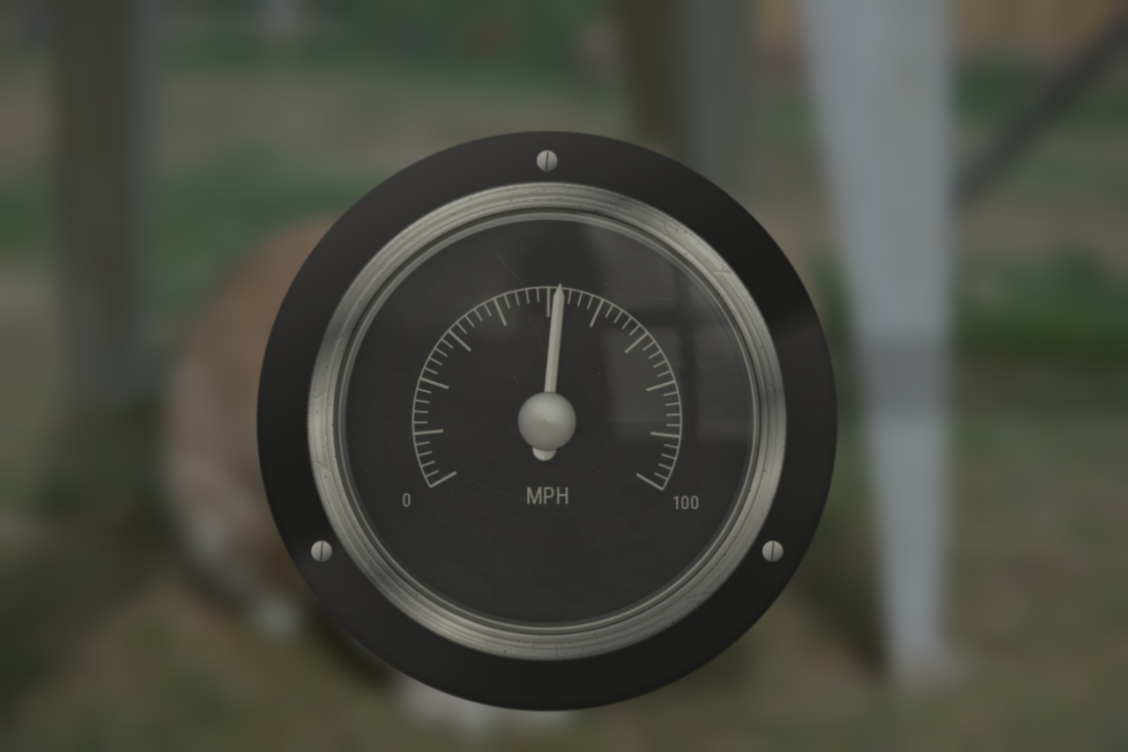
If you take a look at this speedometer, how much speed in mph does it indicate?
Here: 52 mph
